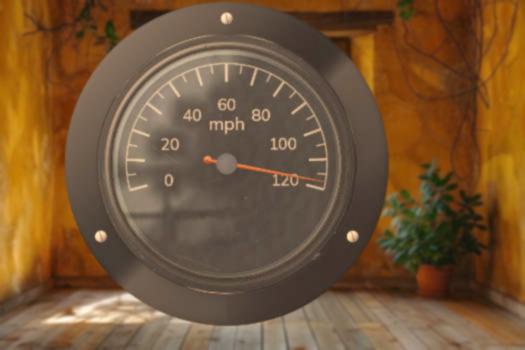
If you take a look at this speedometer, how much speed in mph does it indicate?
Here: 117.5 mph
